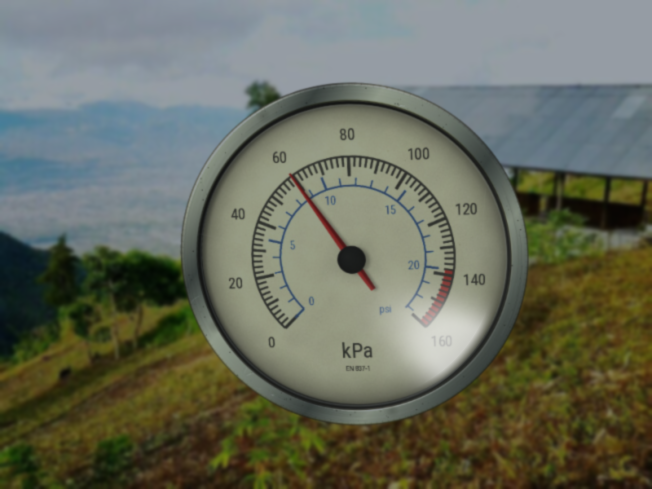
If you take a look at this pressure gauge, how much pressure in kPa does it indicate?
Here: 60 kPa
